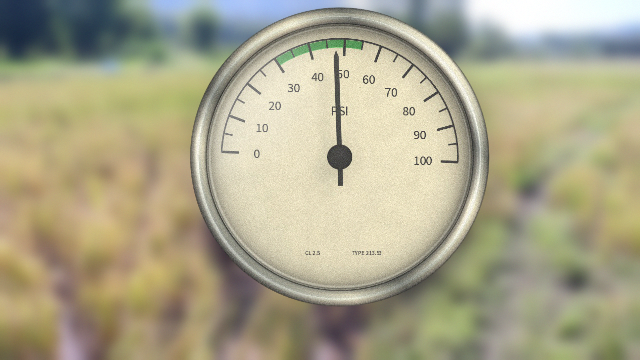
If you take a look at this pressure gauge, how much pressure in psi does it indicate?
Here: 47.5 psi
